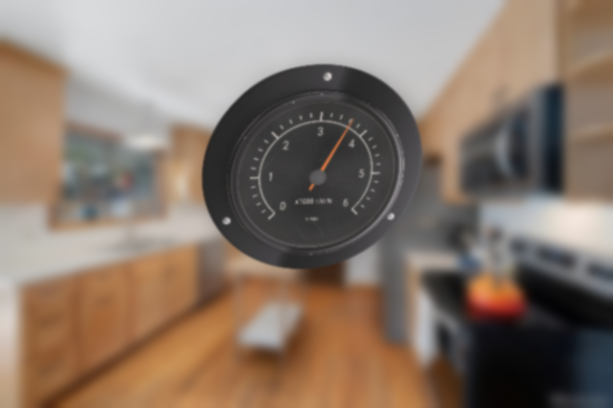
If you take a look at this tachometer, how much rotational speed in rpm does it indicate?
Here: 3600 rpm
